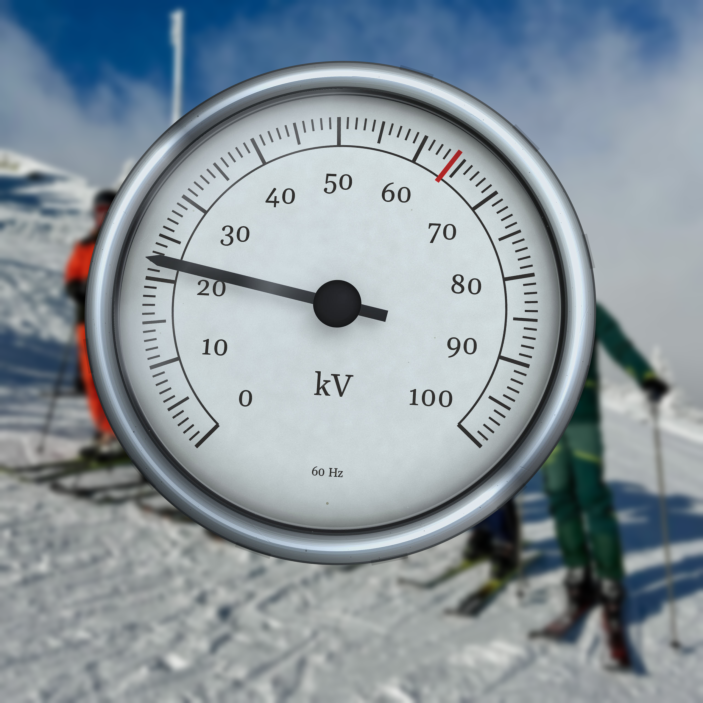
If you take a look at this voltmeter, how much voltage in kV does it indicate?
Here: 22 kV
